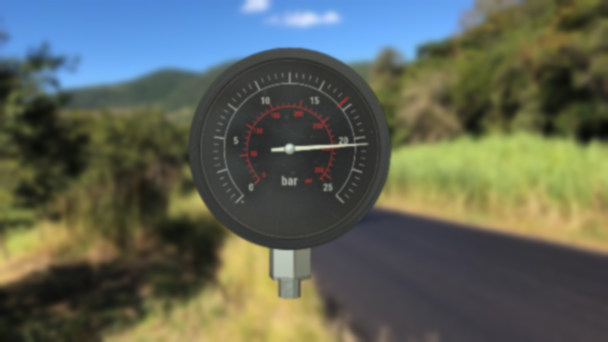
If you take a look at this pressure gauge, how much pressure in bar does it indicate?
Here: 20.5 bar
